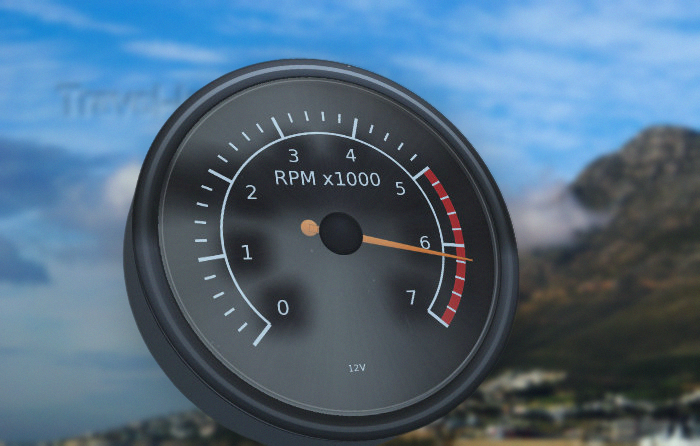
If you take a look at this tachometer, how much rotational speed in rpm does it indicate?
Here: 6200 rpm
